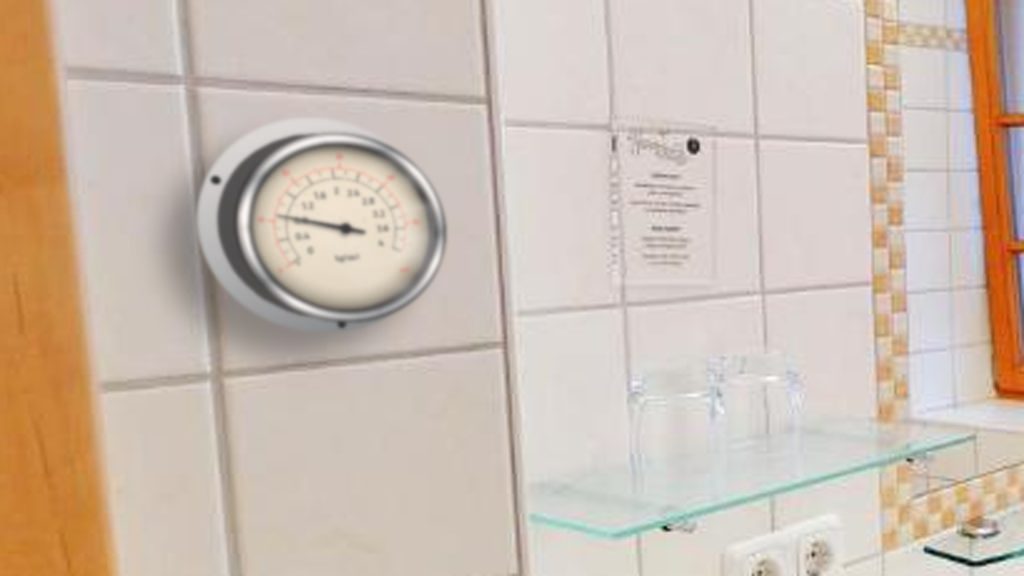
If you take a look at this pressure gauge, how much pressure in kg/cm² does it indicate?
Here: 0.8 kg/cm²
